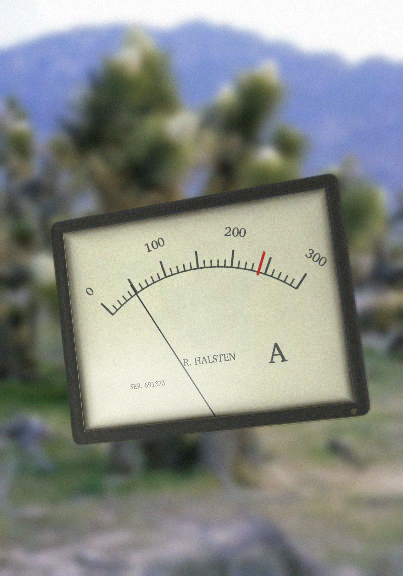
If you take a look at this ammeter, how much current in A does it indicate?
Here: 50 A
